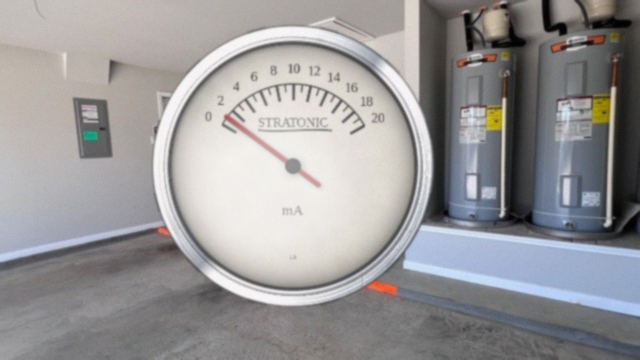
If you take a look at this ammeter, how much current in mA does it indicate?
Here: 1 mA
